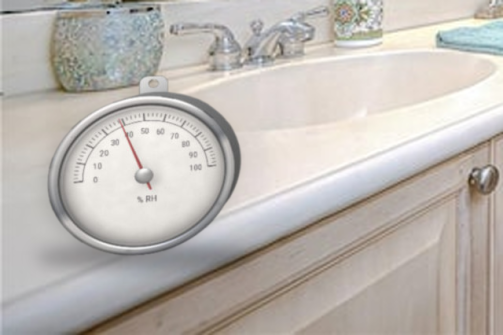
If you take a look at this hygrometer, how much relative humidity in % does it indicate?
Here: 40 %
